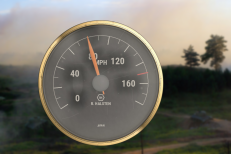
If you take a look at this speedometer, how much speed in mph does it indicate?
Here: 80 mph
